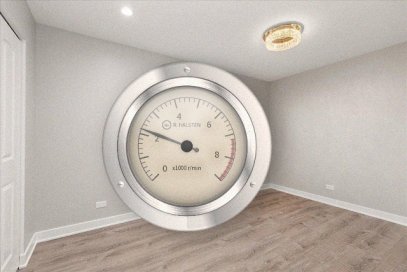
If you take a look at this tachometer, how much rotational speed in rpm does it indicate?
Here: 2200 rpm
